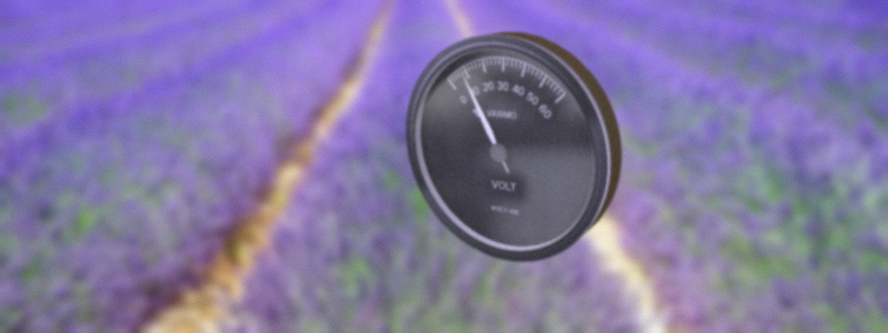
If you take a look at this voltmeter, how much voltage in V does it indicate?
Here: 10 V
